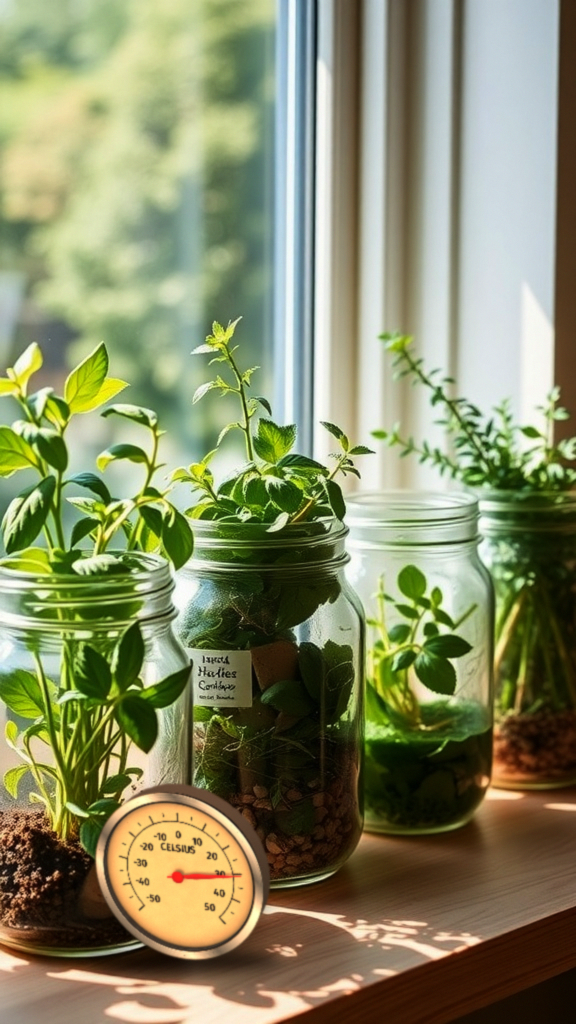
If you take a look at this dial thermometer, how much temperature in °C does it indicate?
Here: 30 °C
